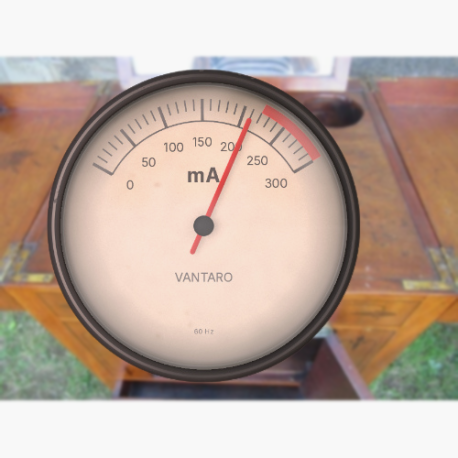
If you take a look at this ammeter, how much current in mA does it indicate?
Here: 210 mA
